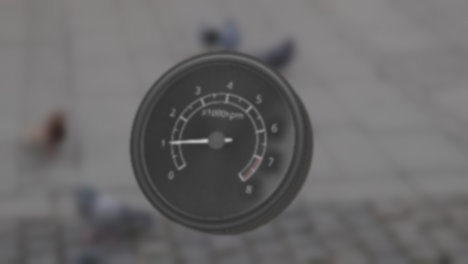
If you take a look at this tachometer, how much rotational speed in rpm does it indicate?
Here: 1000 rpm
